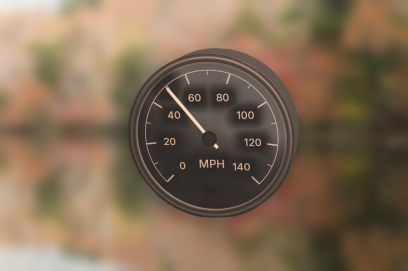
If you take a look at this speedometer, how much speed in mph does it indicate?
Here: 50 mph
